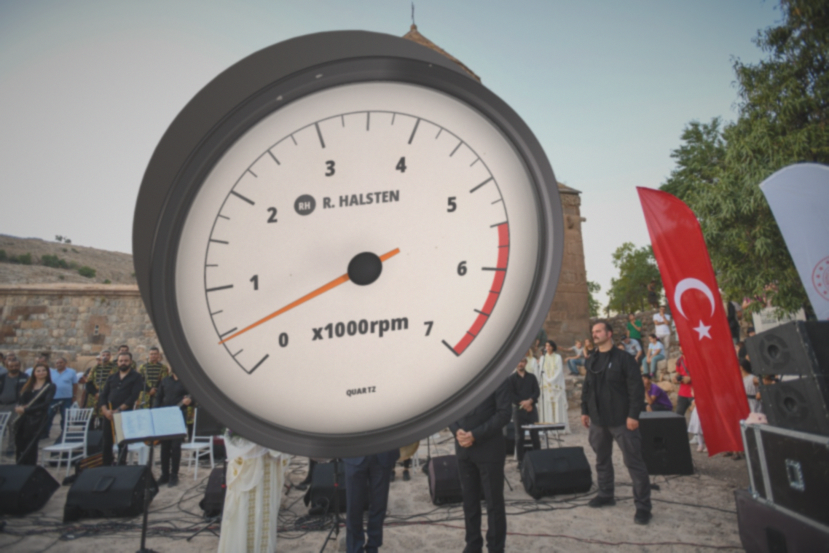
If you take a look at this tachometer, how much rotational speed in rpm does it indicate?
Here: 500 rpm
